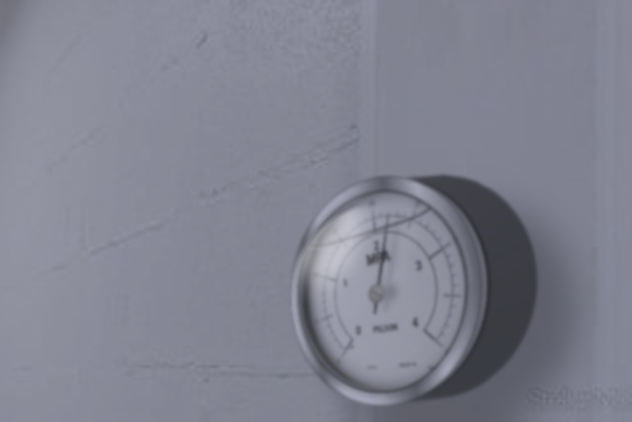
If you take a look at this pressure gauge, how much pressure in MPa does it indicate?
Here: 2.25 MPa
